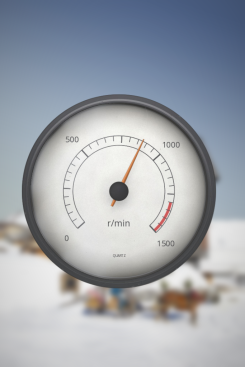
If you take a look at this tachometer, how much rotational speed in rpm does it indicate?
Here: 875 rpm
